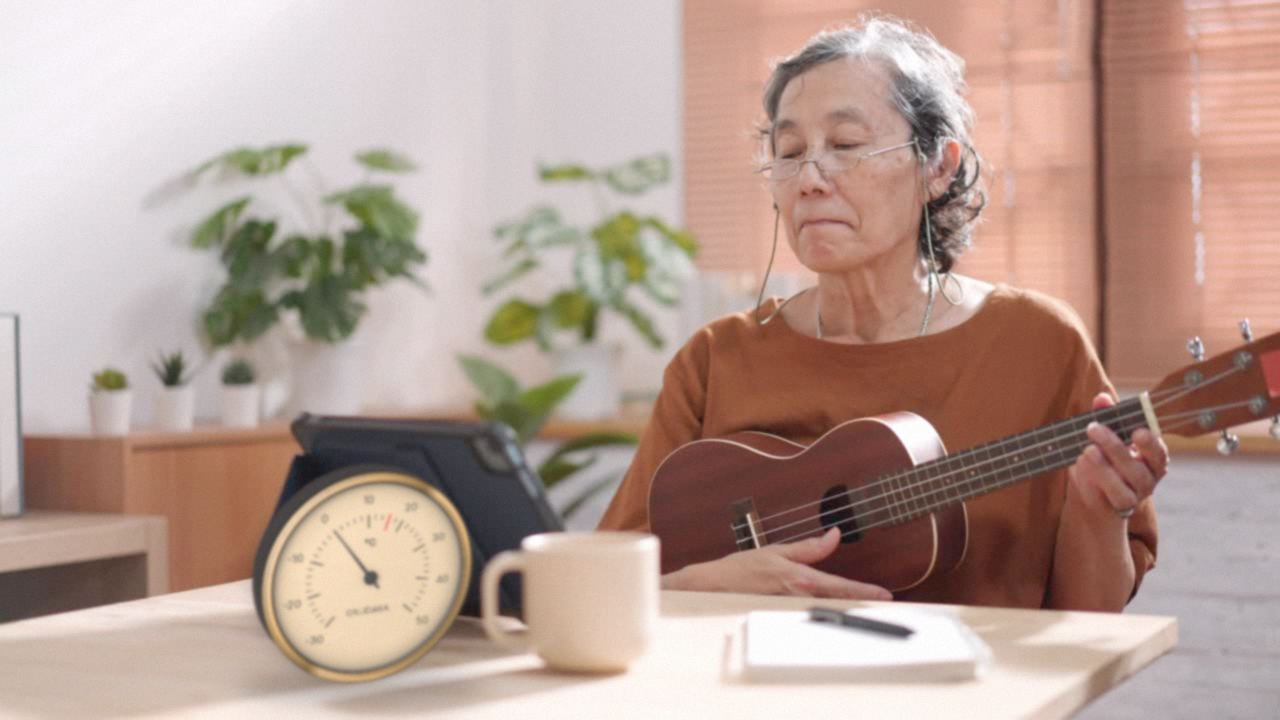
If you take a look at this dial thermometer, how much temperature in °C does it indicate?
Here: 0 °C
